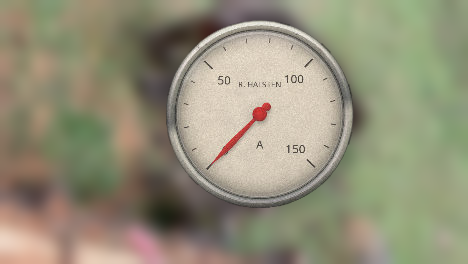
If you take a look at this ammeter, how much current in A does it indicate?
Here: 0 A
